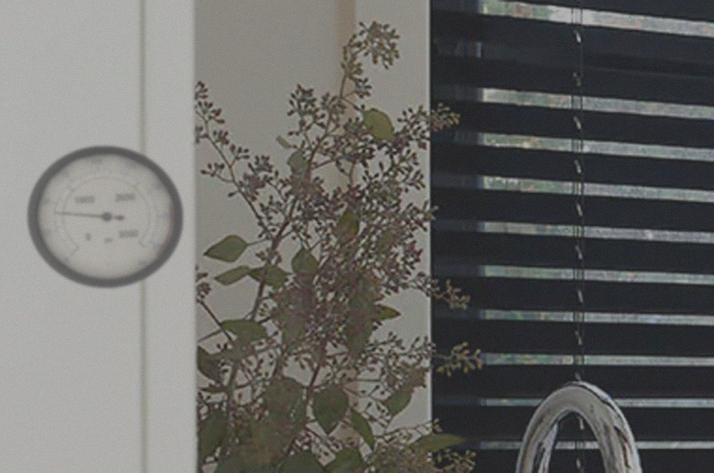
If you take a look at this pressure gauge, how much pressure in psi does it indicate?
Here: 600 psi
